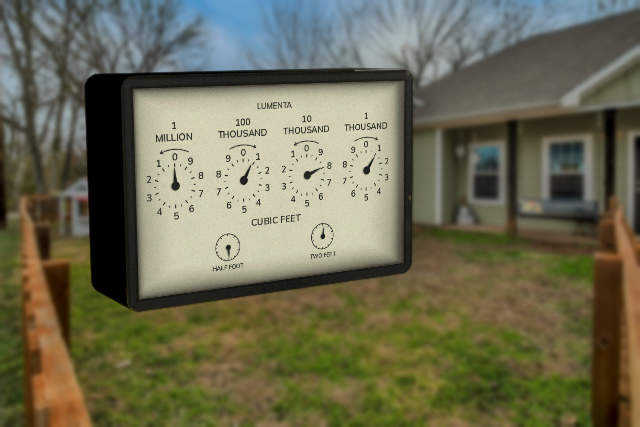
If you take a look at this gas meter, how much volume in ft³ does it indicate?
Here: 8100 ft³
